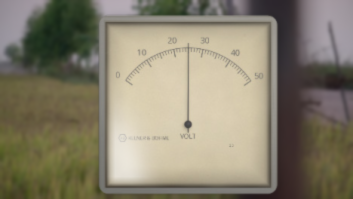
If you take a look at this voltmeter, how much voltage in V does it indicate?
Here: 25 V
